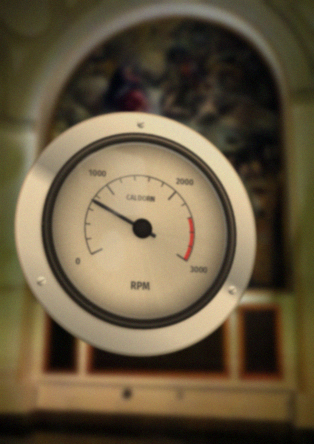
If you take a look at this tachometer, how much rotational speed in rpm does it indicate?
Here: 700 rpm
